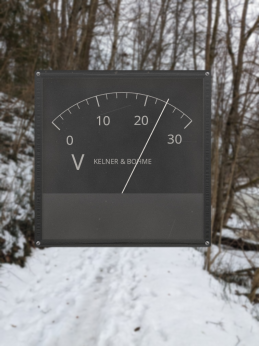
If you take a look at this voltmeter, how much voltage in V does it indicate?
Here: 24 V
